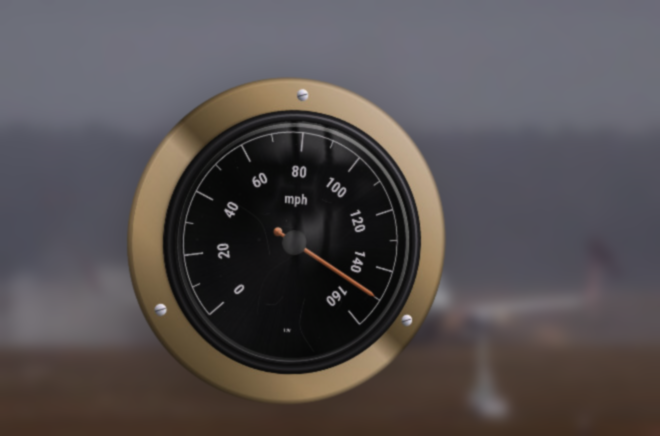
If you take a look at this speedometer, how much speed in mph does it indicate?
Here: 150 mph
